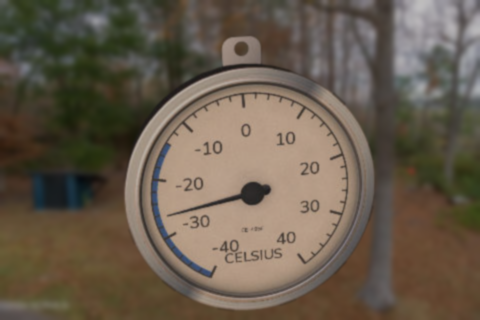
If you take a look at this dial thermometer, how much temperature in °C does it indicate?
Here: -26 °C
